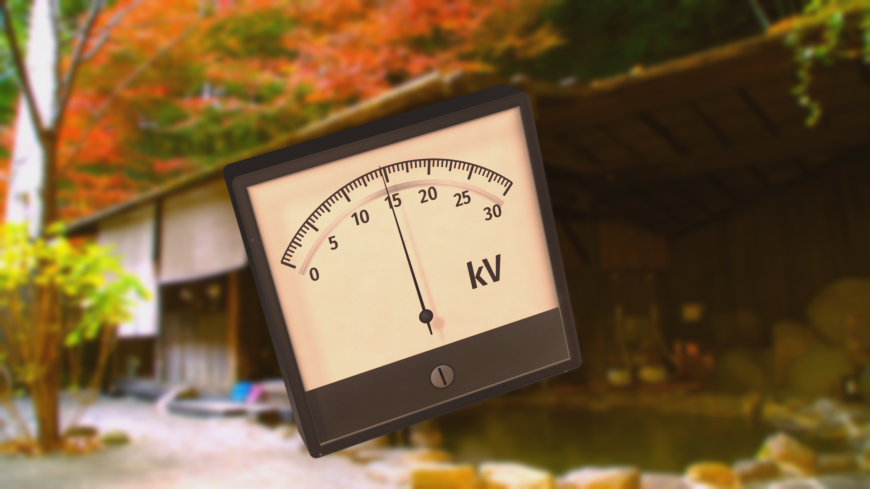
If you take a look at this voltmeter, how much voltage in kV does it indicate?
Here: 14.5 kV
